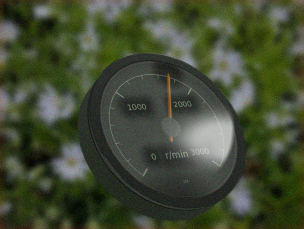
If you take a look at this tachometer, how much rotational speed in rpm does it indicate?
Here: 1700 rpm
